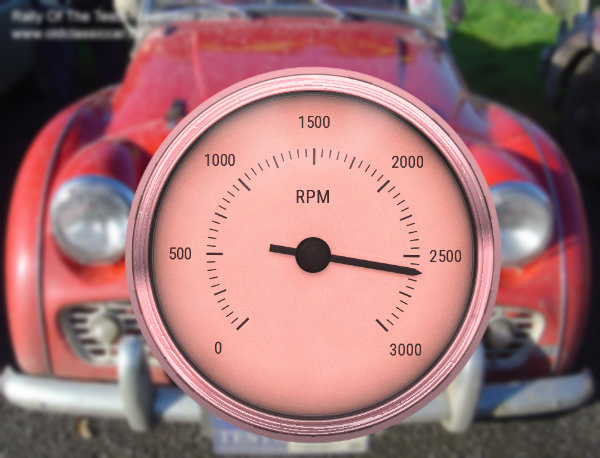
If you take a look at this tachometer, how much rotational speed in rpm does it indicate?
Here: 2600 rpm
